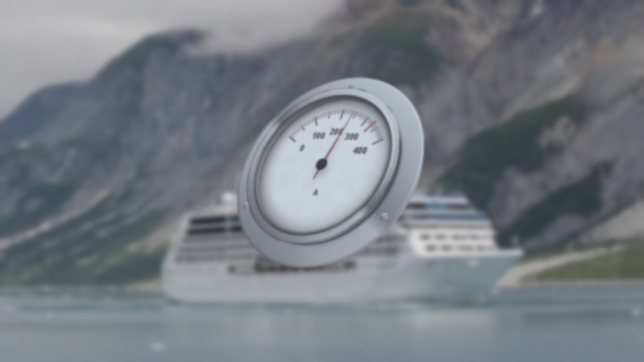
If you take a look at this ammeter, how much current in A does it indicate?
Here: 250 A
